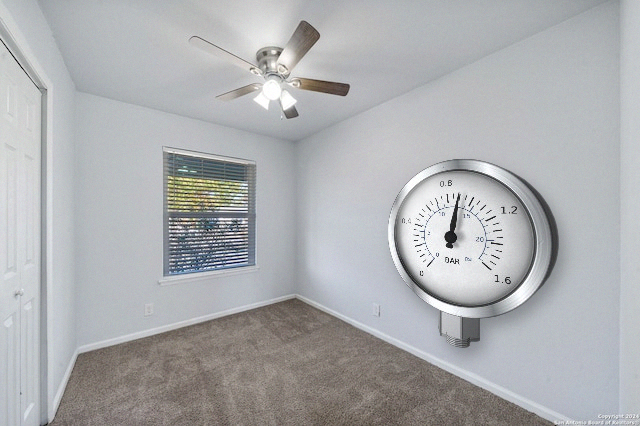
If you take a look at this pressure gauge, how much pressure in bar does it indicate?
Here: 0.9 bar
